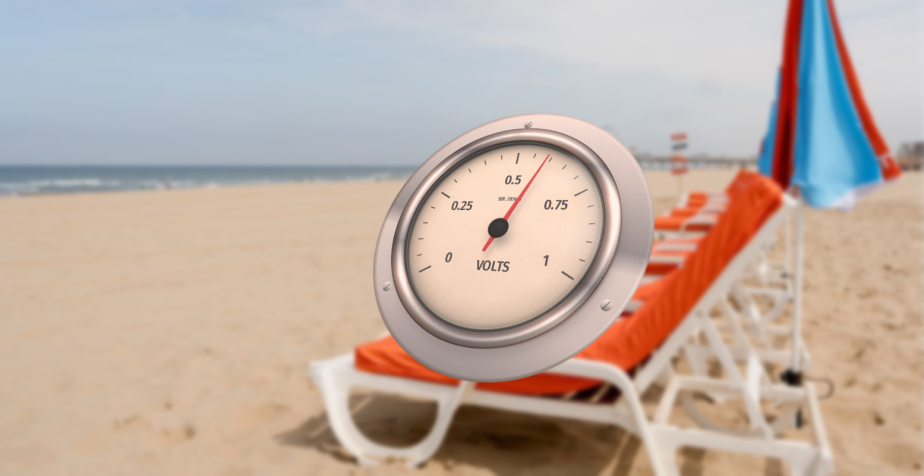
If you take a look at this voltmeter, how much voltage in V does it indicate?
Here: 0.6 V
